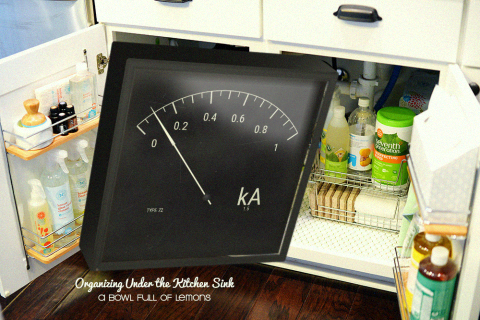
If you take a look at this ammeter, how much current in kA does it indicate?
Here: 0.1 kA
